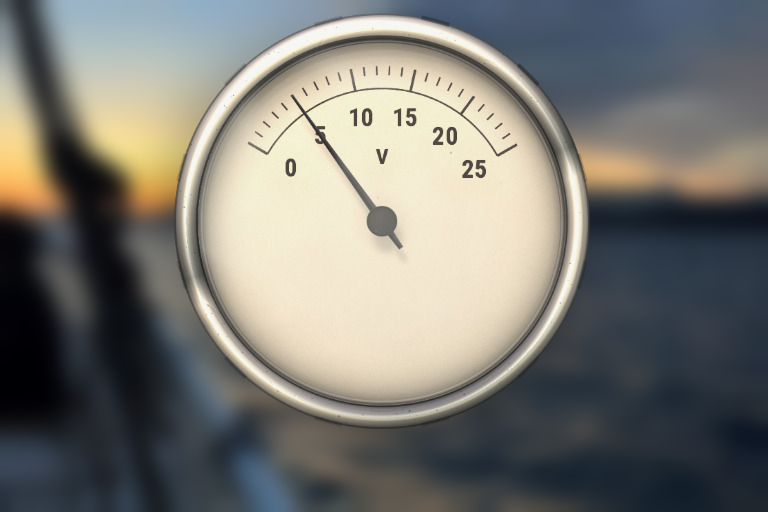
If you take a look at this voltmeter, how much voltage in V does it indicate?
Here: 5 V
